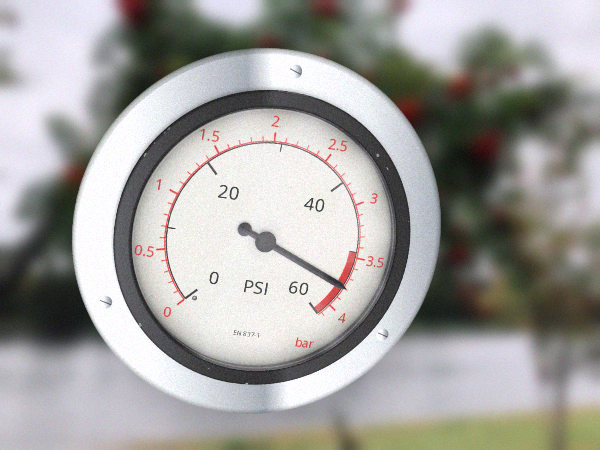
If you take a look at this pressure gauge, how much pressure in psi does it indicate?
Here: 55 psi
